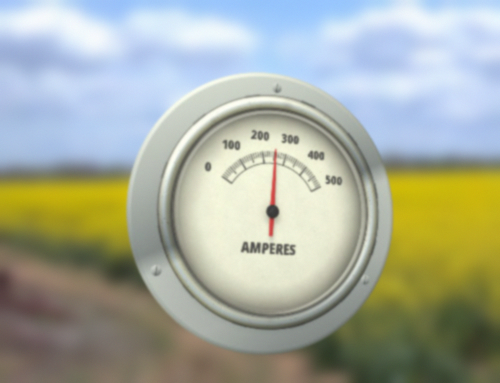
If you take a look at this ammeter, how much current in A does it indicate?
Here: 250 A
